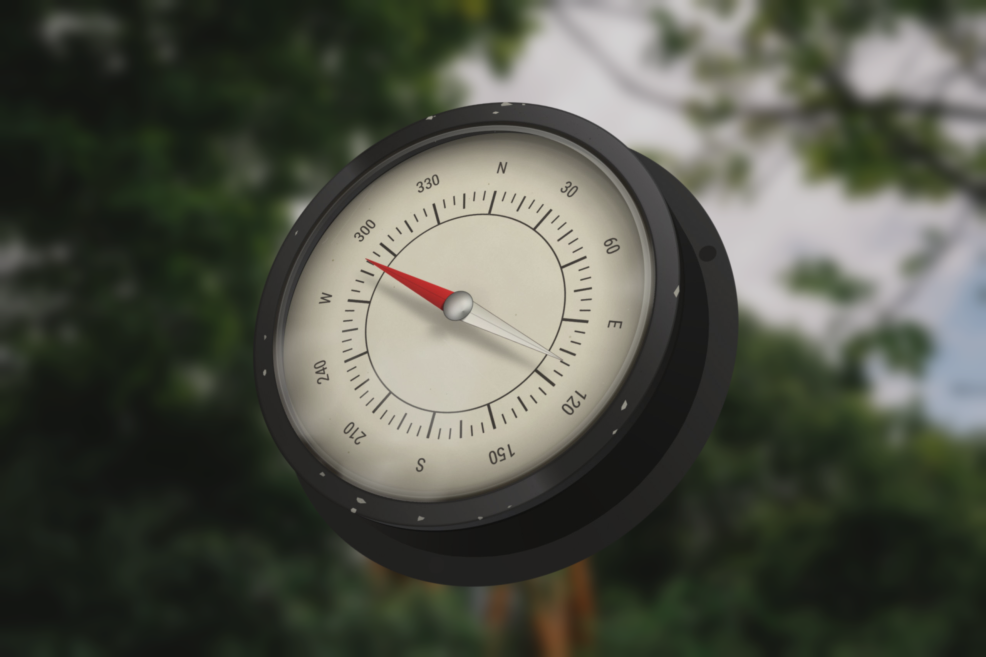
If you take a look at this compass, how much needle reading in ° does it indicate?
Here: 290 °
